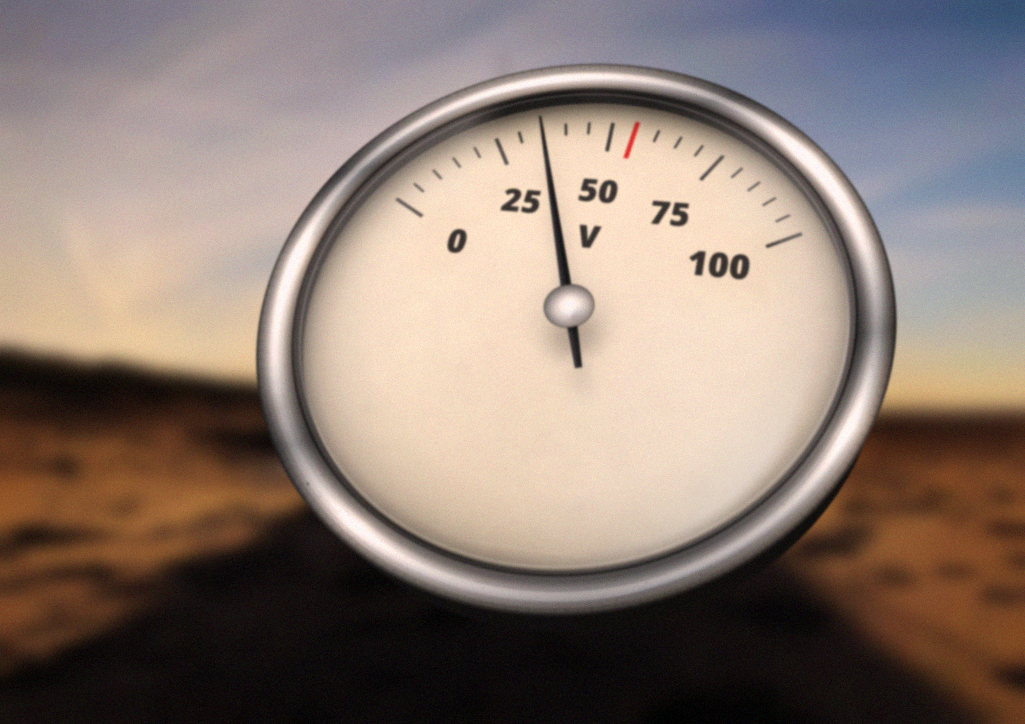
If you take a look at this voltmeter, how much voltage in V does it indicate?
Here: 35 V
